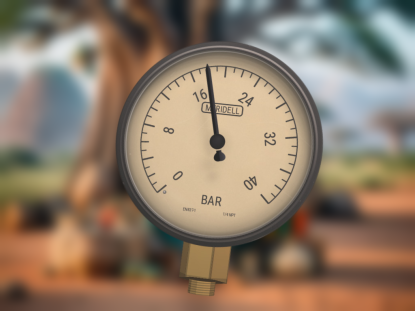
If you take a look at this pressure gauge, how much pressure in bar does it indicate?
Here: 18 bar
